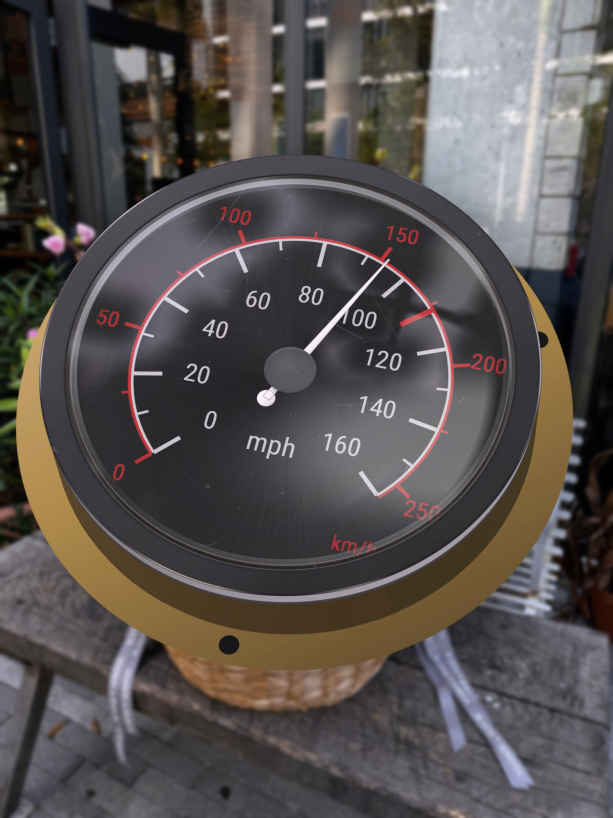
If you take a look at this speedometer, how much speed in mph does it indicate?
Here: 95 mph
